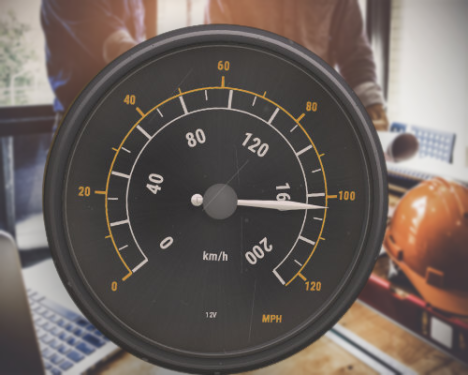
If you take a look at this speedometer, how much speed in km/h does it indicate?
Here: 165 km/h
